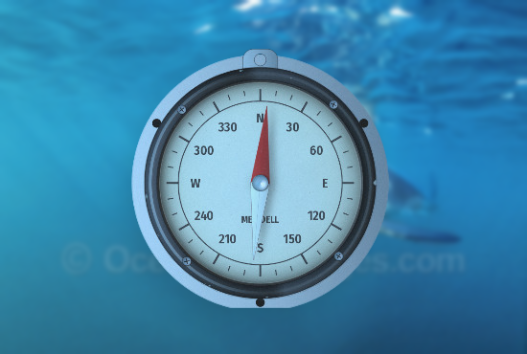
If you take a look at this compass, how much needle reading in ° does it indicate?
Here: 5 °
